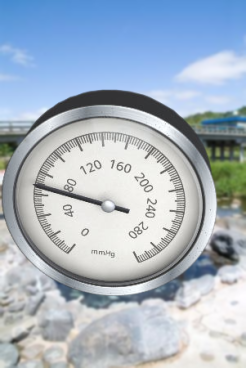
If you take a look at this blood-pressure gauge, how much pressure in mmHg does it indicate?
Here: 70 mmHg
